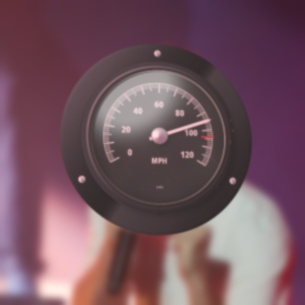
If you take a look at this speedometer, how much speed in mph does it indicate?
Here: 95 mph
